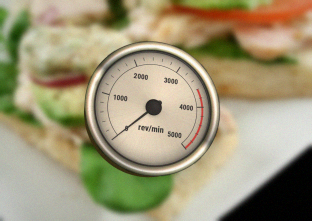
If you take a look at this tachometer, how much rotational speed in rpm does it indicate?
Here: 0 rpm
